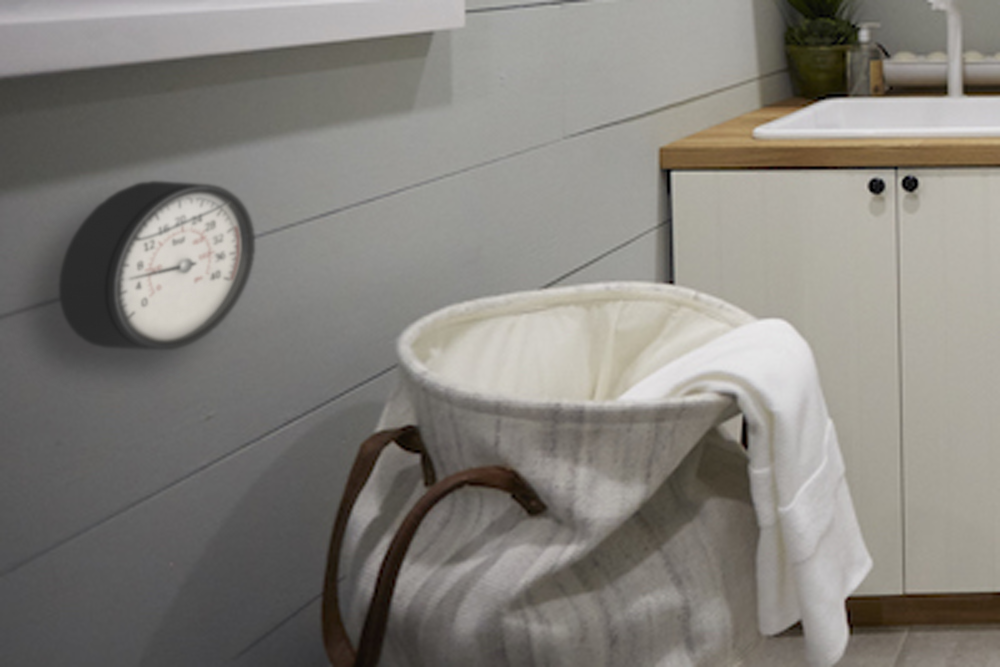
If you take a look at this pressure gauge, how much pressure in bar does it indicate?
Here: 6 bar
